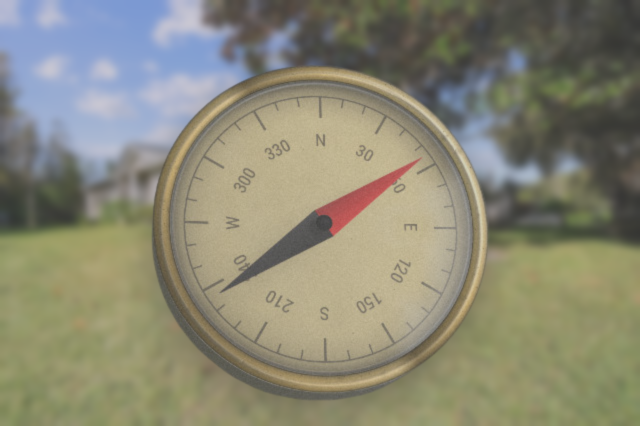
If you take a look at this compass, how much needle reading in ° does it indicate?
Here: 55 °
